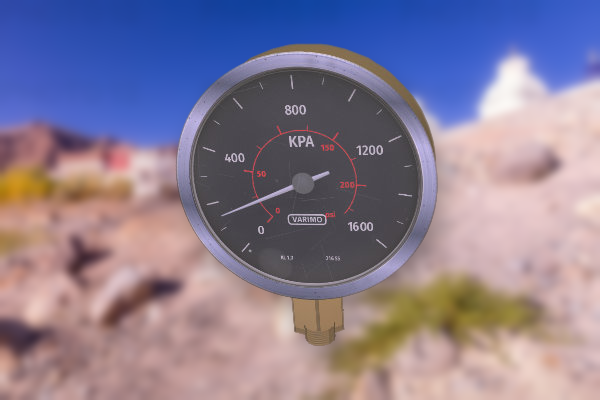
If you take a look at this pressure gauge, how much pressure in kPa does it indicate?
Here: 150 kPa
